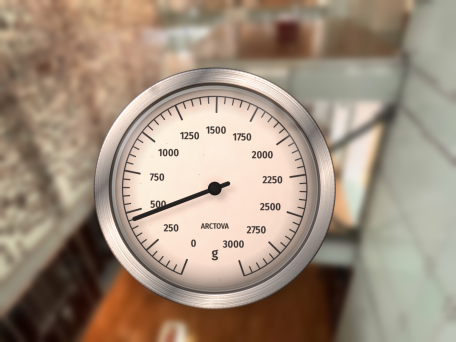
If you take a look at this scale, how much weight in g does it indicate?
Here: 450 g
